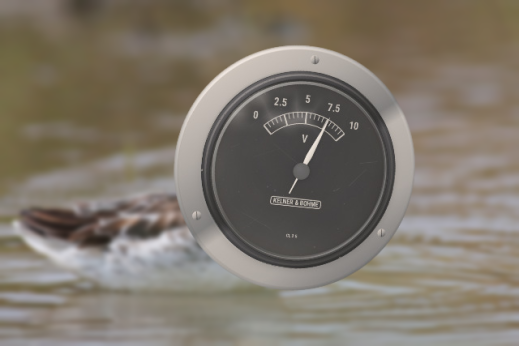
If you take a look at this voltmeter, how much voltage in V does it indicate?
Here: 7.5 V
